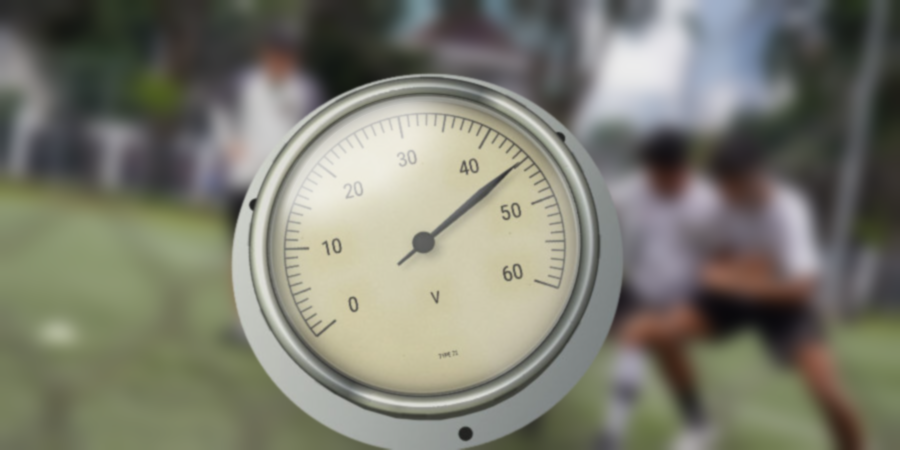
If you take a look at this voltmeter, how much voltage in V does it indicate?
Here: 45 V
